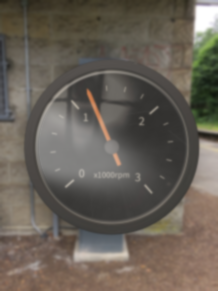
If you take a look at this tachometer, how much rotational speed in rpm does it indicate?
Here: 1200 rpm
